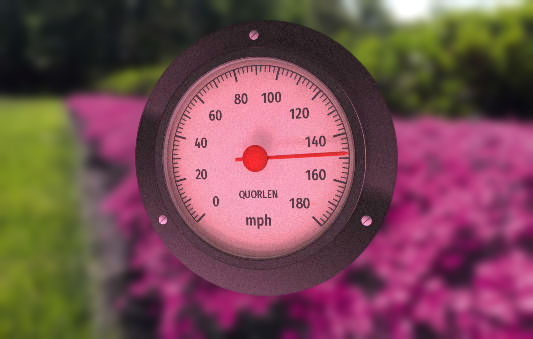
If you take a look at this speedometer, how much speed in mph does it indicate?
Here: 148 mph
